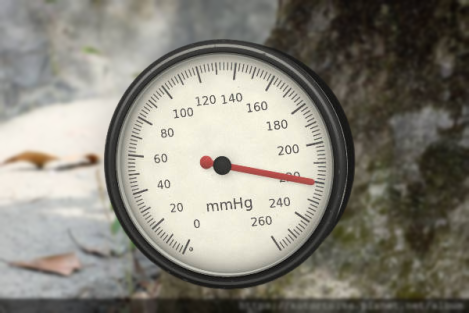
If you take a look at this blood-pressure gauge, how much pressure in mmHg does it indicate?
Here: 220 mmHg
